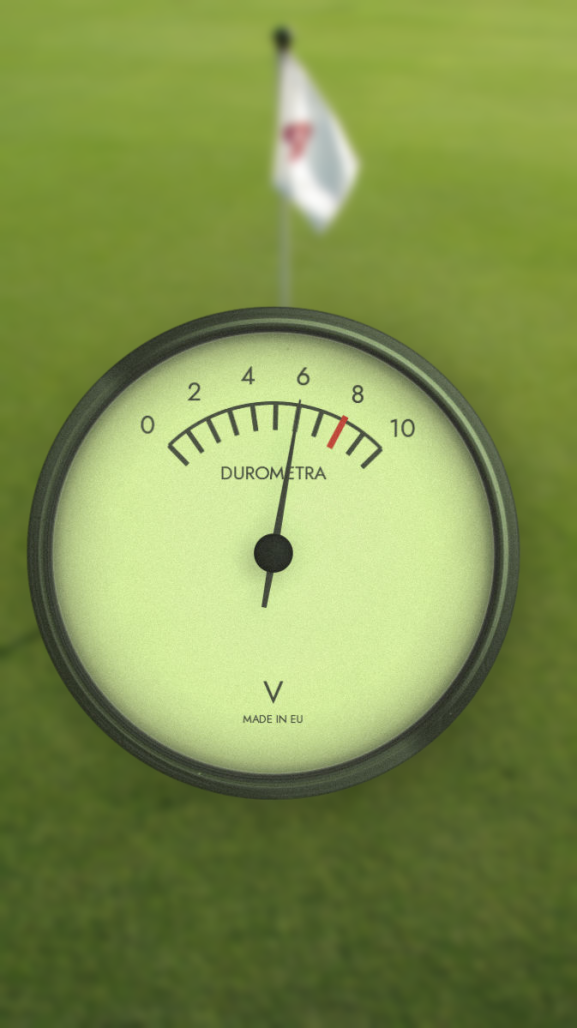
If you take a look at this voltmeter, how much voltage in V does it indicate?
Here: 6 V
